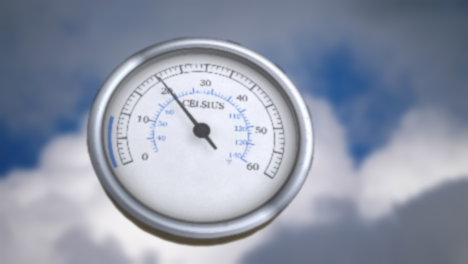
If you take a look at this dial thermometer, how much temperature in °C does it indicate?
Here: 20 °C
